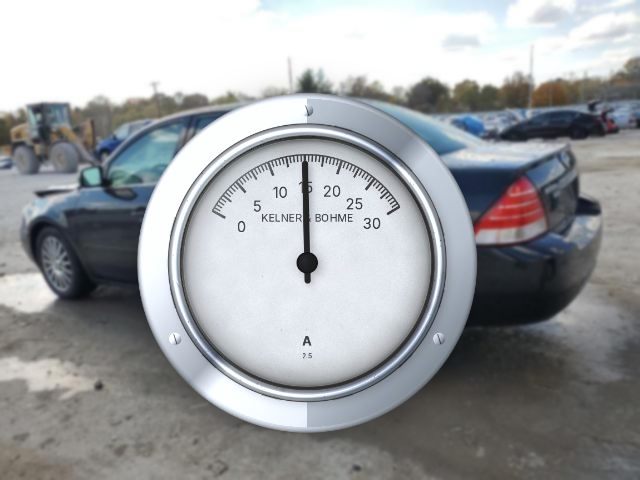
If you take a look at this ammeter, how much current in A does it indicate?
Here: 15 A
